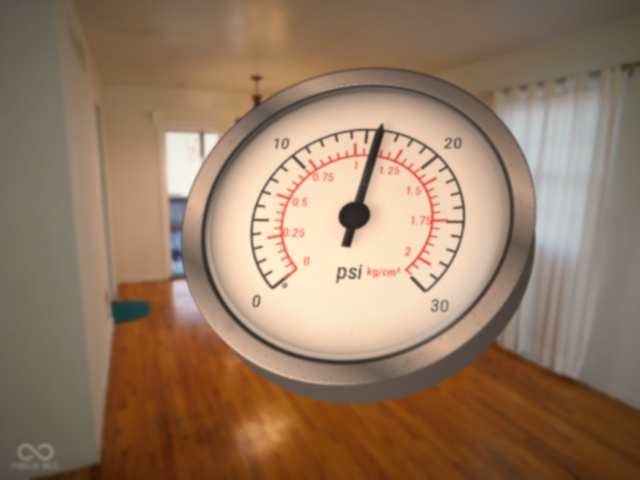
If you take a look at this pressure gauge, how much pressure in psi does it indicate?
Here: 16 psi
